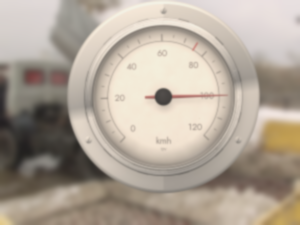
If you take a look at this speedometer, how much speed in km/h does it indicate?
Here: 100 km/h
